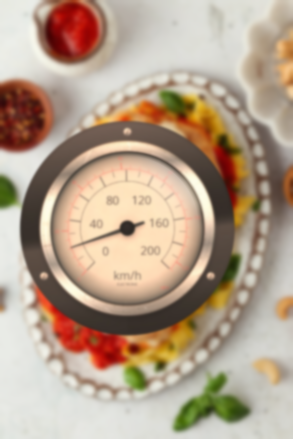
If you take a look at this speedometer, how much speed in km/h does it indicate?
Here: 20 km/h
